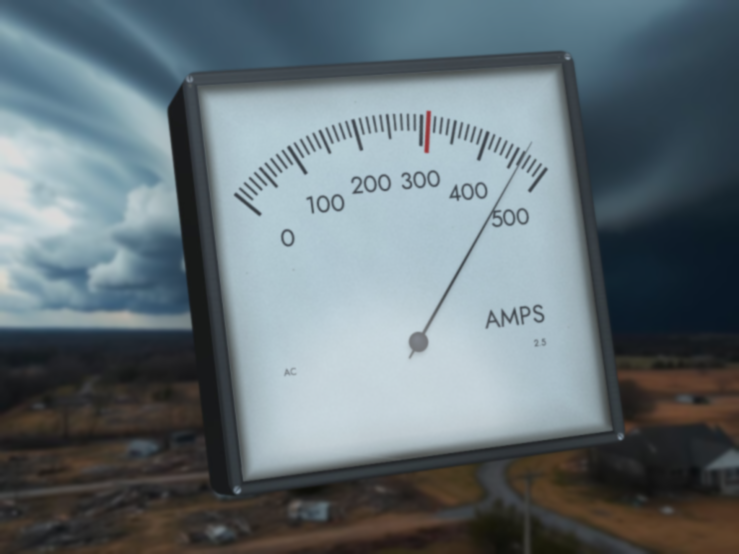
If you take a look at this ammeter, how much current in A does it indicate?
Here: 460 A
